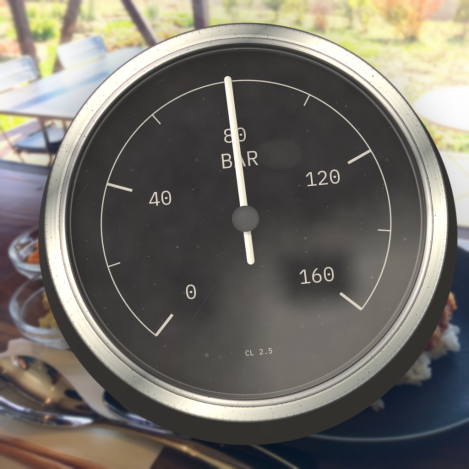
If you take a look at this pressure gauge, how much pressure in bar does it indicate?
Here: 80 bar
